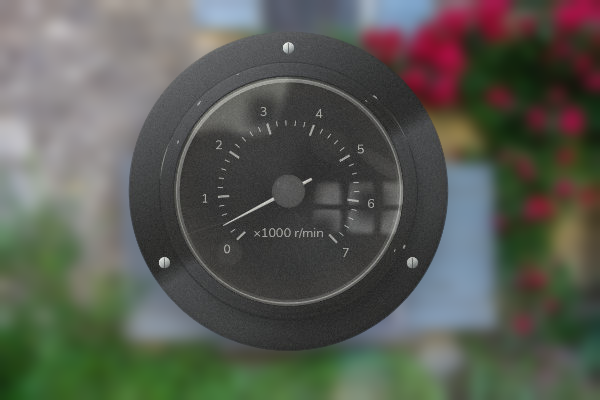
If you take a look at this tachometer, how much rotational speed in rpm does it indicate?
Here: 400 rpm
